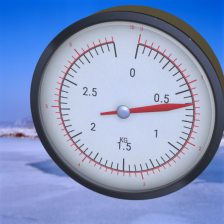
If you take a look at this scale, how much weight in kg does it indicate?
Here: 0.6 kg
